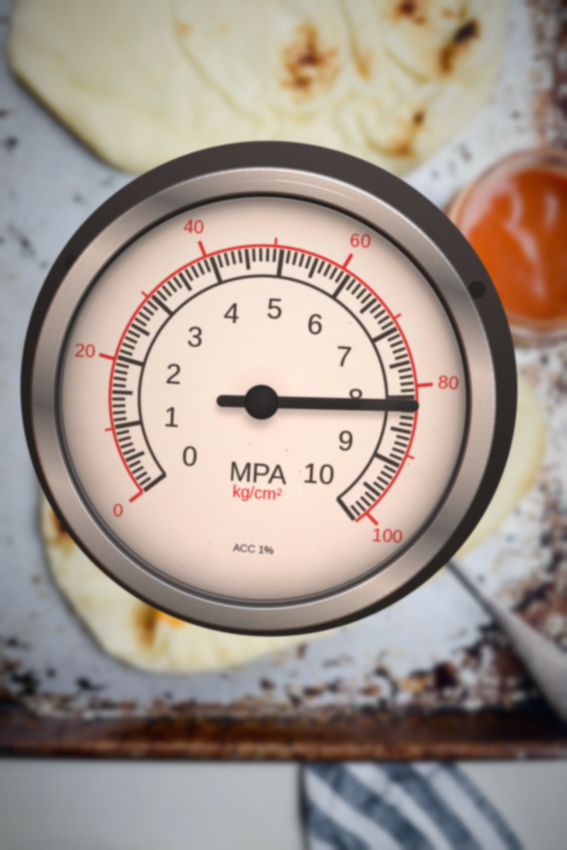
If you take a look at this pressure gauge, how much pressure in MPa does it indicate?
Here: 8.1 MPa
